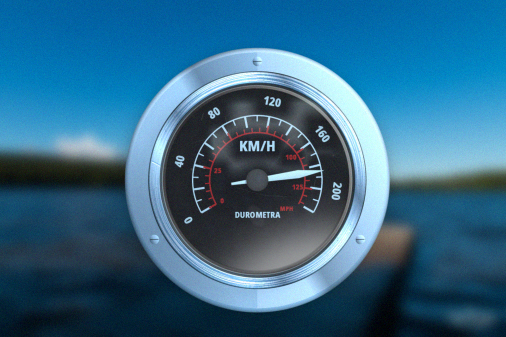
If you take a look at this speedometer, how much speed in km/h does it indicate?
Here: 185 km/h
